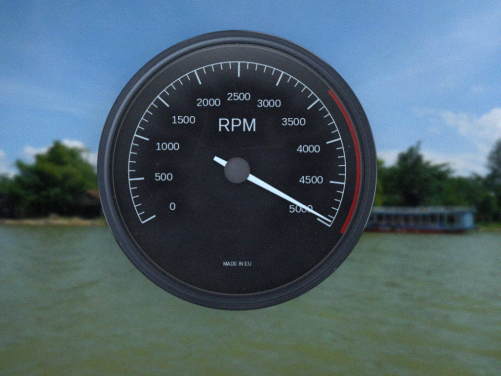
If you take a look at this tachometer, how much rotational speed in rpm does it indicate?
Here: 4950 rpm
